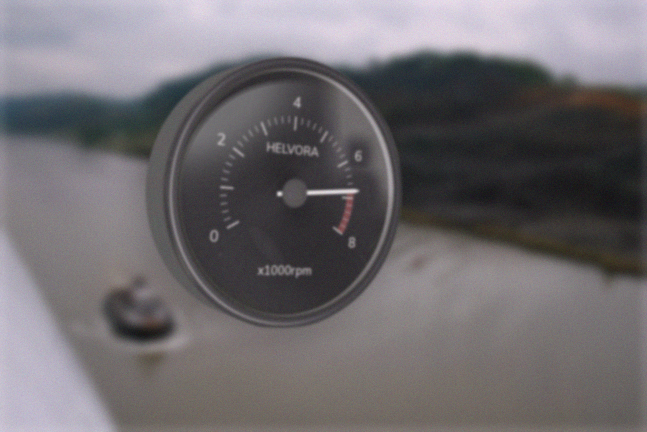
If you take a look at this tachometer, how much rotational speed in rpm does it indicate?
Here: 6800 rpm
